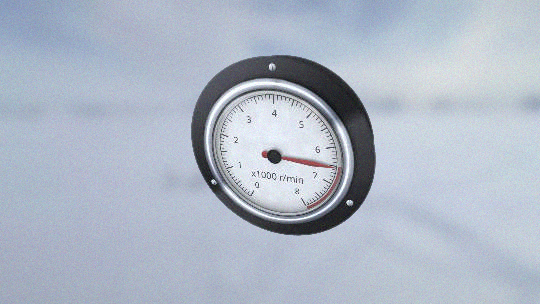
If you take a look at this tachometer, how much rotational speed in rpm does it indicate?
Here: 6500 rpm
